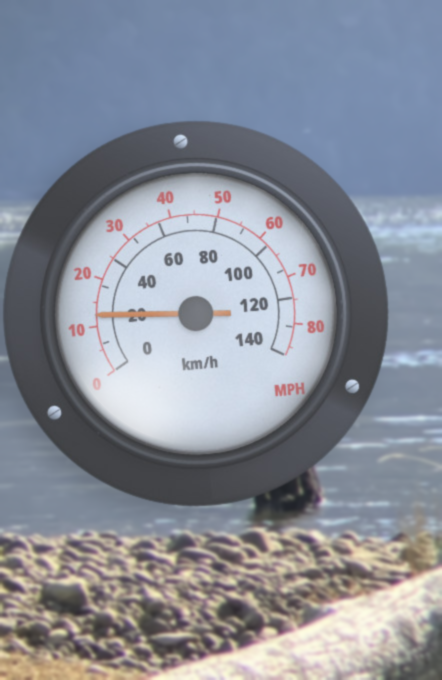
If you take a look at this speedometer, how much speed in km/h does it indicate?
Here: 20 km/h
